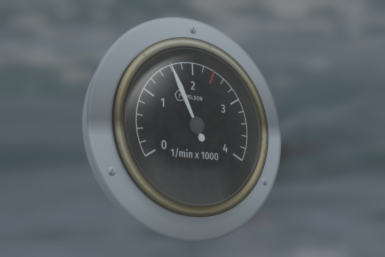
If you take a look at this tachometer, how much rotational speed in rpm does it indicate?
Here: 1600 rpm
